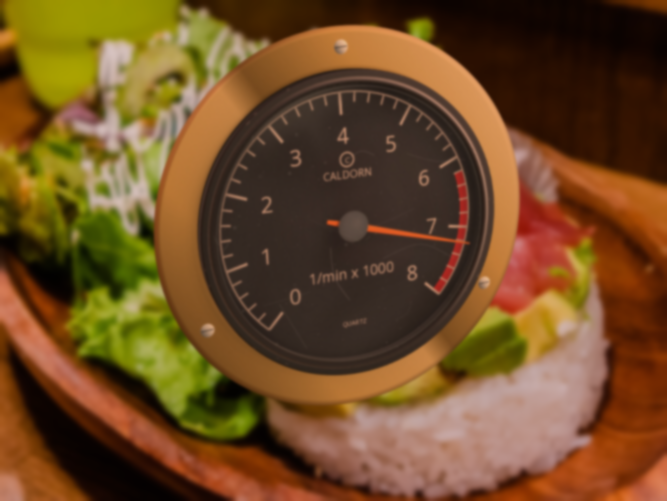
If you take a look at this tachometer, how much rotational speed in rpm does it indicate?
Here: 7200 rpm
